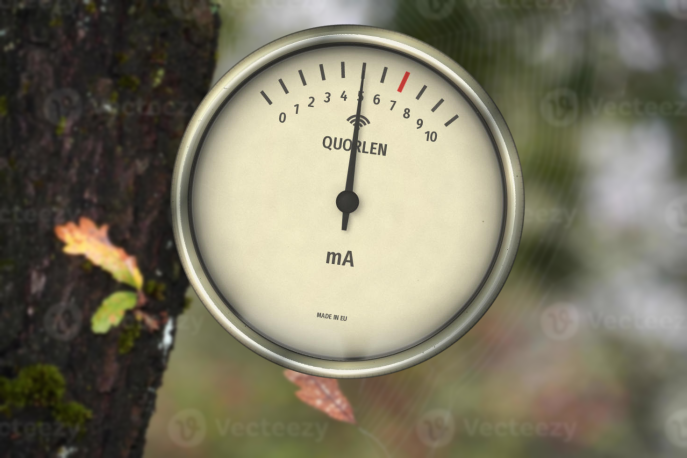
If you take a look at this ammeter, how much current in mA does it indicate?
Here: 5 mA
